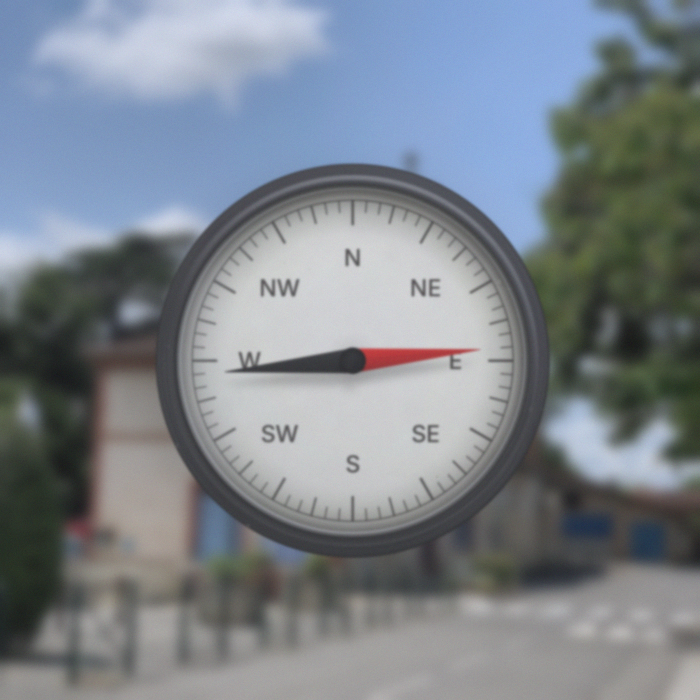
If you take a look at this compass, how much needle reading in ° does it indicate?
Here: 85 °
